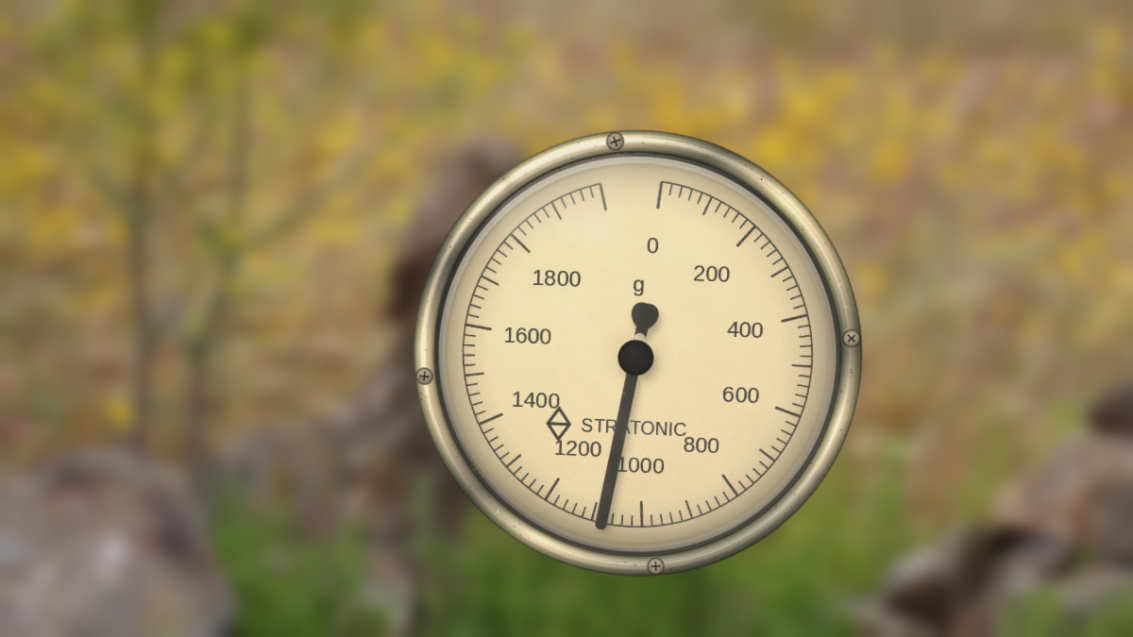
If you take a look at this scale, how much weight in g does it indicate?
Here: 1080 g
